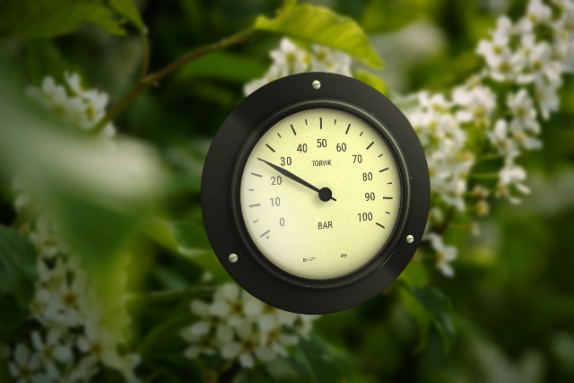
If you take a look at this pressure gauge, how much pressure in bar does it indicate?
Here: 25 bar
